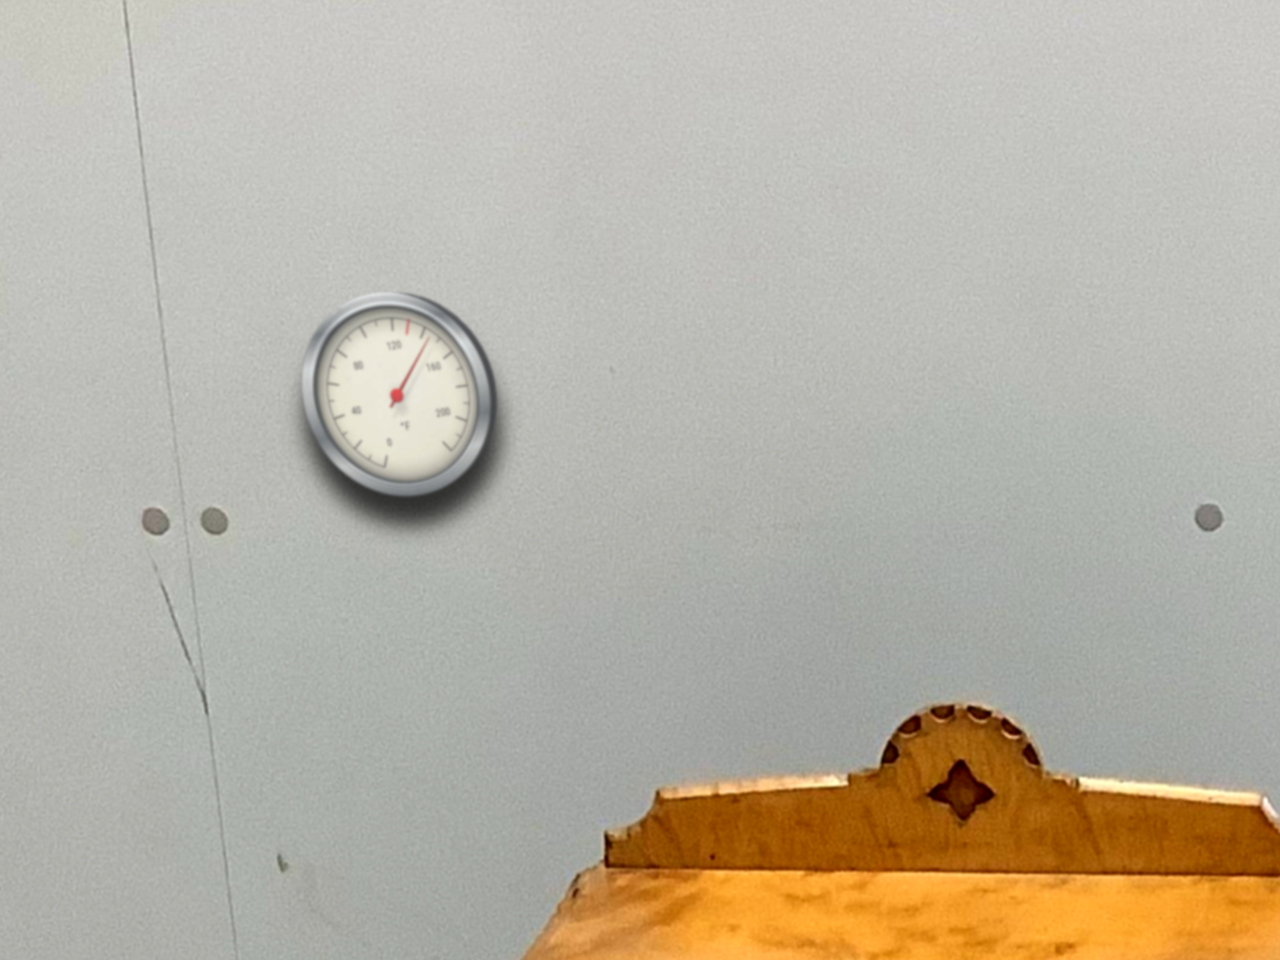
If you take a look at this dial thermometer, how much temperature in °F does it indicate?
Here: 145 °F
